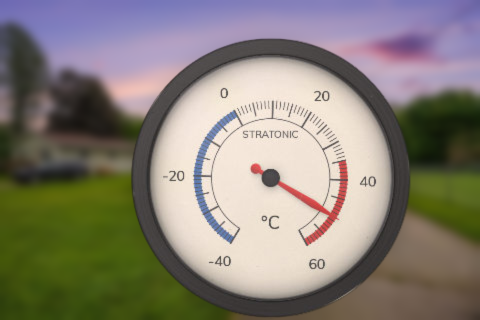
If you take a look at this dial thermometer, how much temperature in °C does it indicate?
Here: 50 °C
